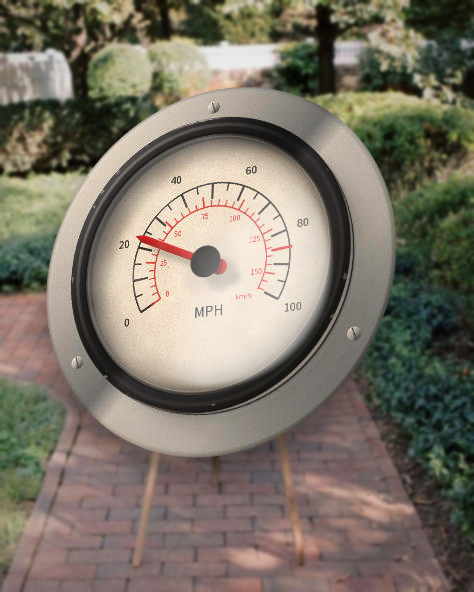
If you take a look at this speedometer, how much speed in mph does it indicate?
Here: 22.5 mph
